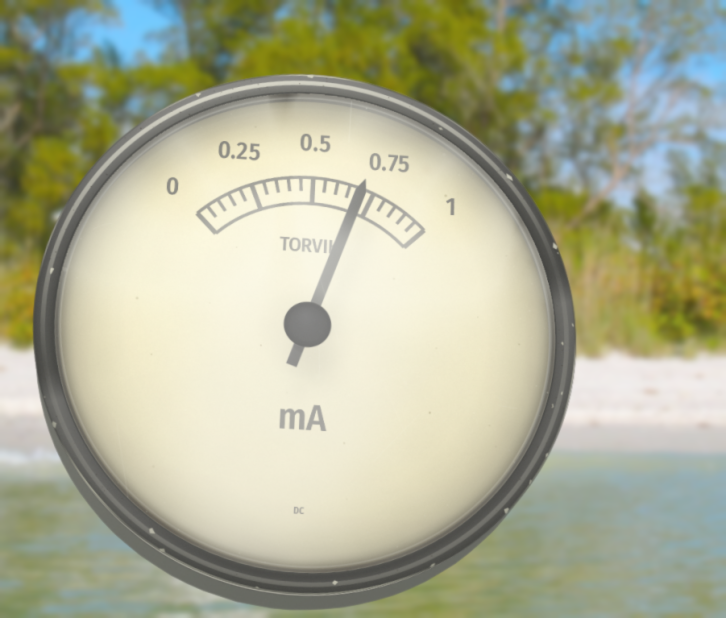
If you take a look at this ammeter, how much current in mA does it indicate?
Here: 0.7 mA
